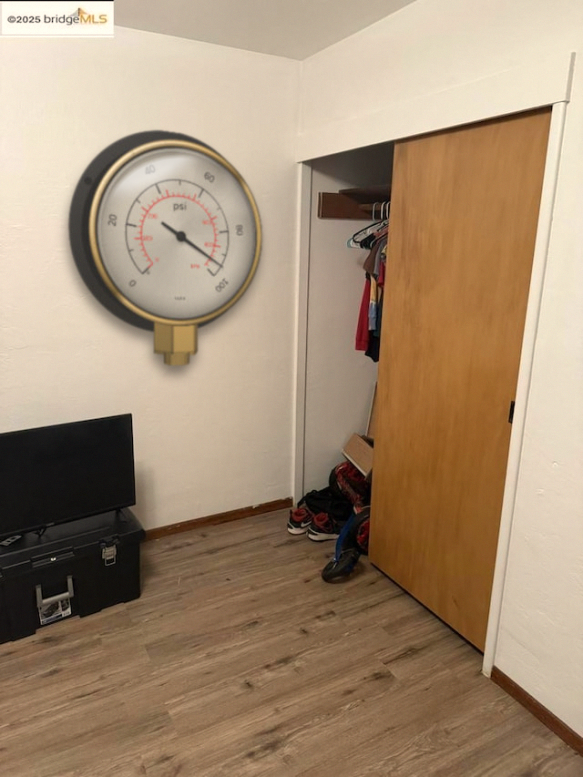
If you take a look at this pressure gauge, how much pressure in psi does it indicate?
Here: 95 psi
